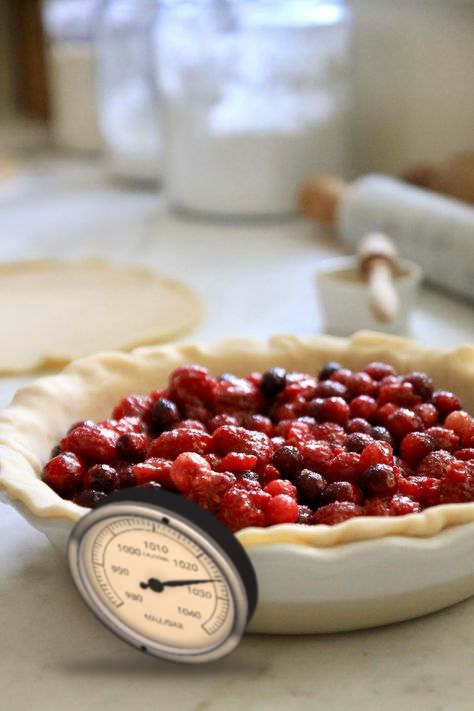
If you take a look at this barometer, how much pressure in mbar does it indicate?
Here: 1025 mbar
